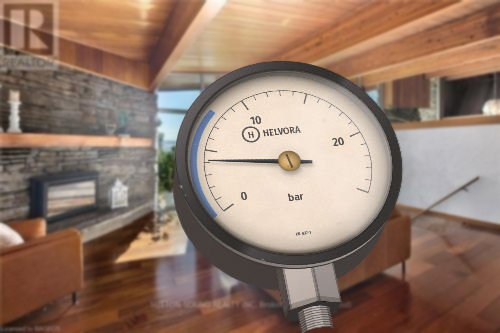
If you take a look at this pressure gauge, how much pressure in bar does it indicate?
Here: 4 bar
